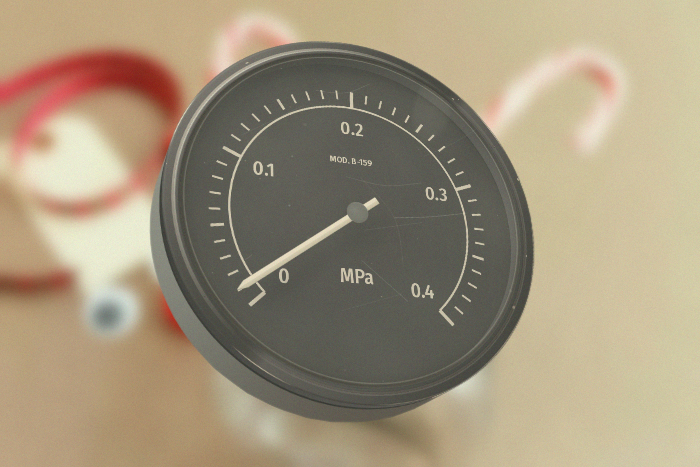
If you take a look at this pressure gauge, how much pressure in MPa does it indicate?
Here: 0.01 MPa
